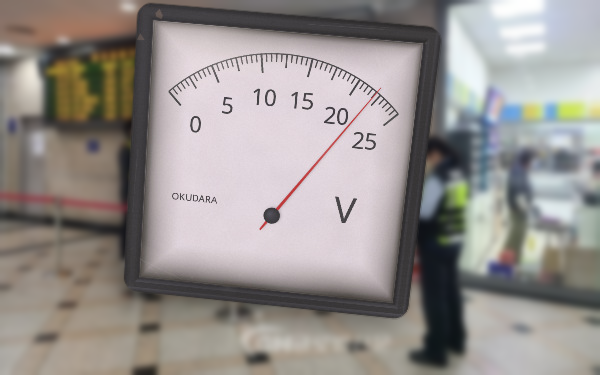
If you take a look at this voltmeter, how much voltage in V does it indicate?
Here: 22 V
